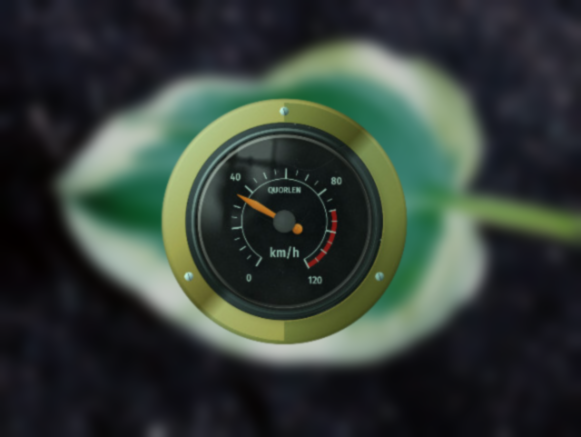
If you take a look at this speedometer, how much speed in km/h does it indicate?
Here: 35 km/h
